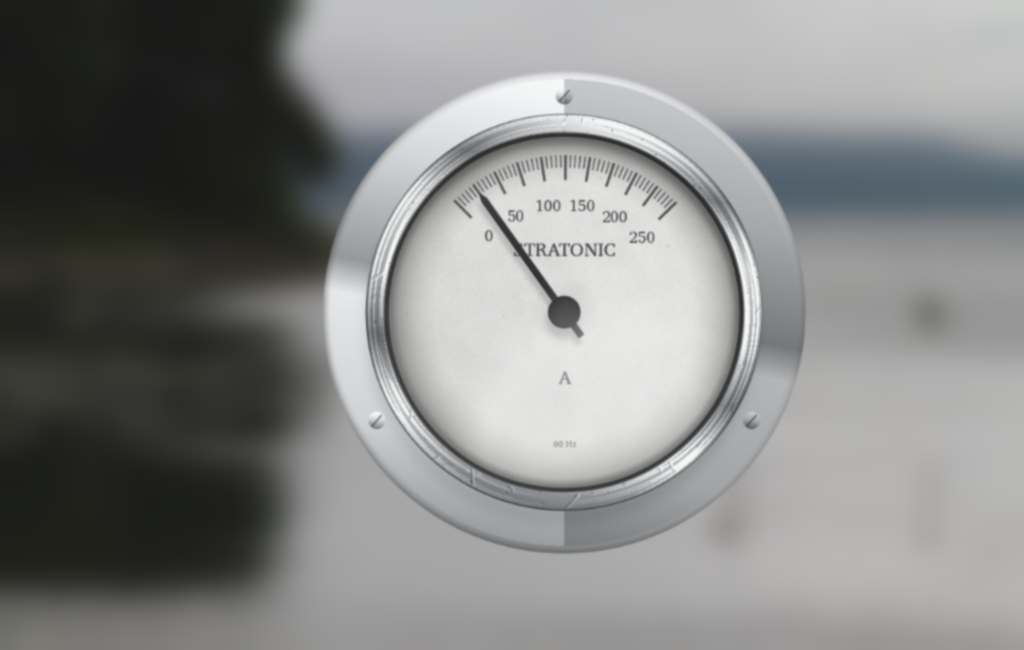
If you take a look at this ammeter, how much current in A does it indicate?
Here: 25 A
